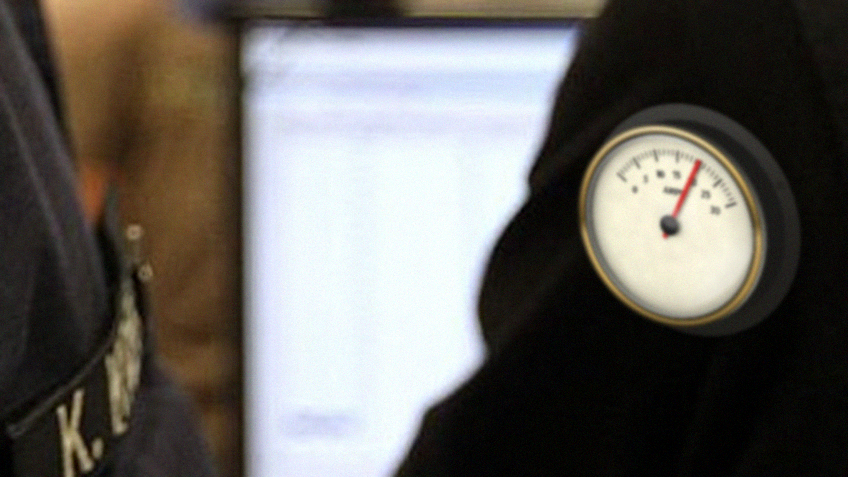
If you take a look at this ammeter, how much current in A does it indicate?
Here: 20 A
